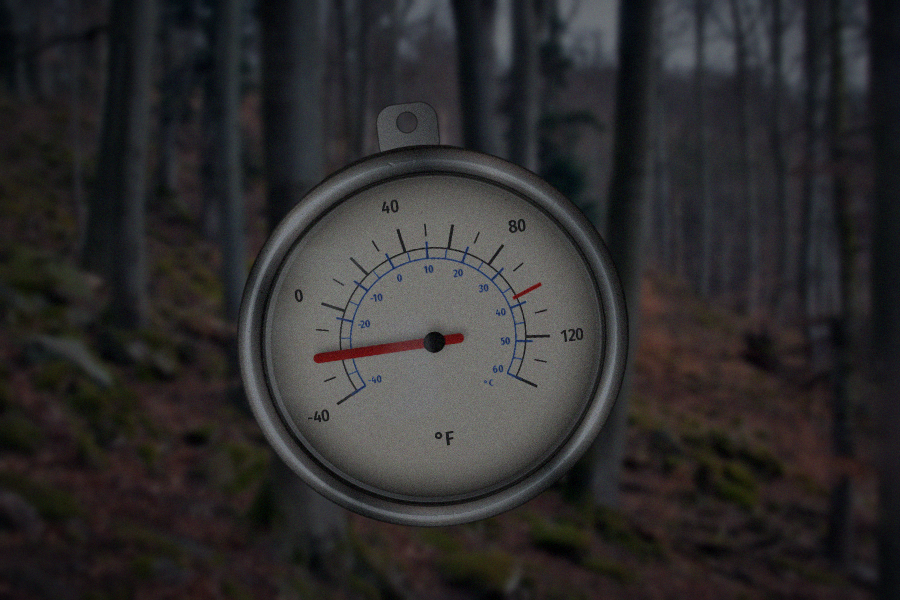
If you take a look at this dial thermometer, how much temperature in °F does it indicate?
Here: -20 °F
